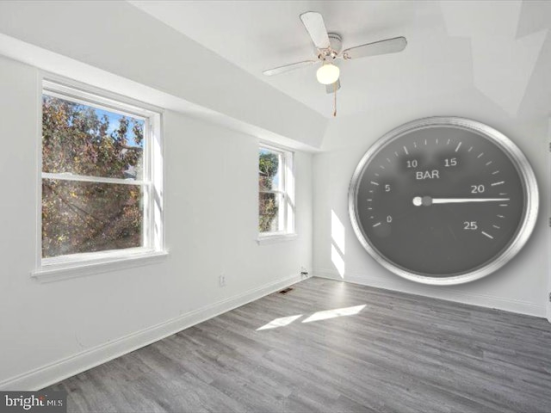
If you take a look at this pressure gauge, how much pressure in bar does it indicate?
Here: 21.5 bar
